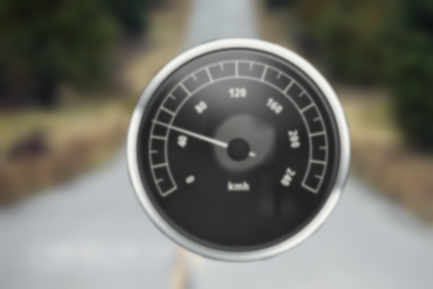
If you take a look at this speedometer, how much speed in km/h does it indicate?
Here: 50 km/h
